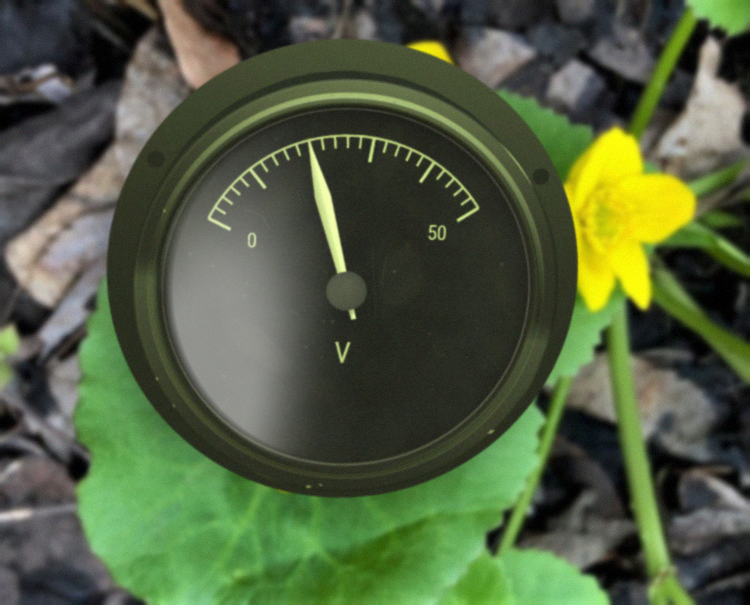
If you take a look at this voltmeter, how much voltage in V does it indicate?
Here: 20 V
